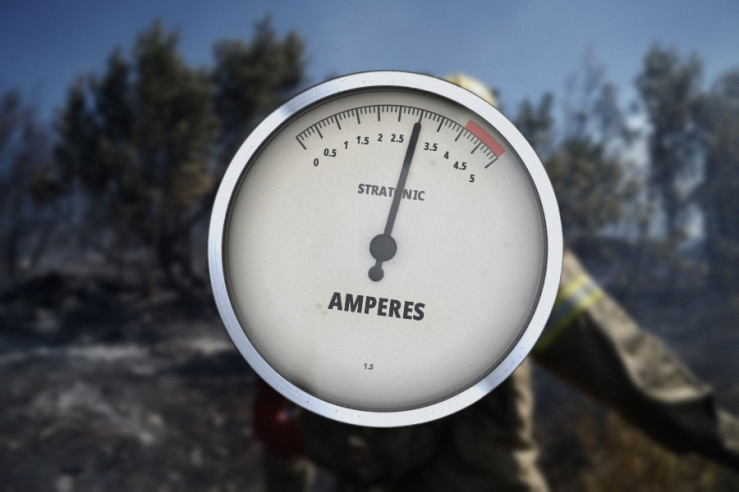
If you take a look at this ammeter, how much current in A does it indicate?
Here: 3 A
